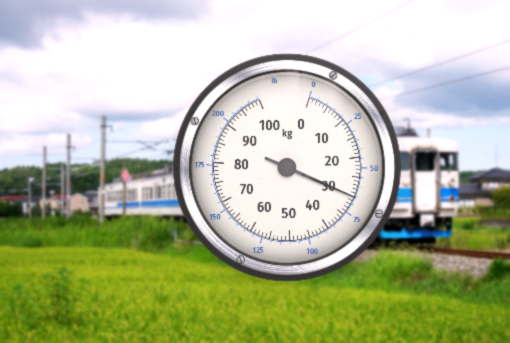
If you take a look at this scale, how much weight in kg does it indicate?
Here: 30 kg
